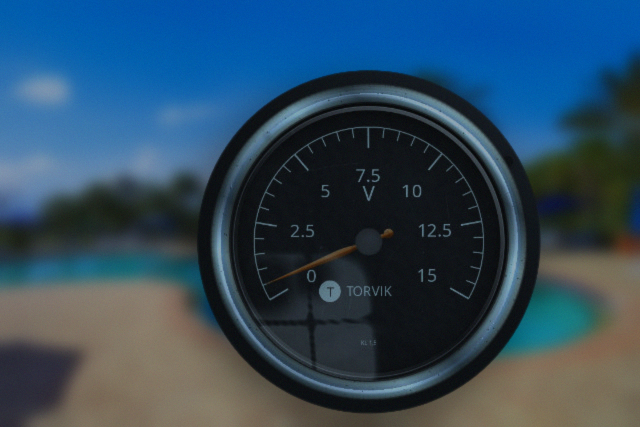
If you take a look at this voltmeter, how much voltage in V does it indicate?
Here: 0.5 V
